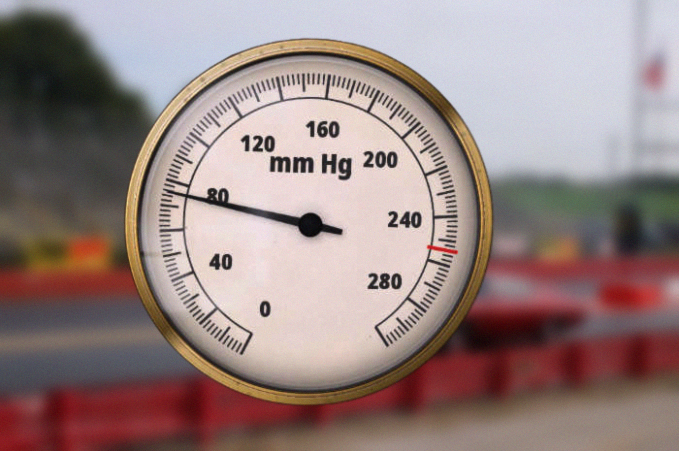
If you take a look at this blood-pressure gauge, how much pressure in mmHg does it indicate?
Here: 76 mmHg
